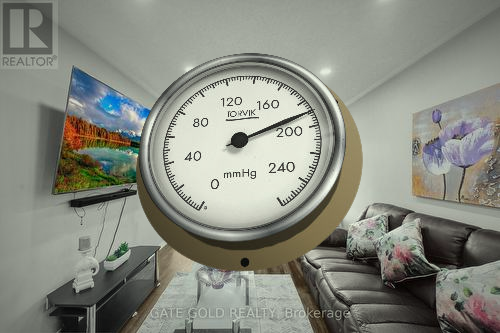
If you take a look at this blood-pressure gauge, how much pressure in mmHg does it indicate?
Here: 190 mmHg
